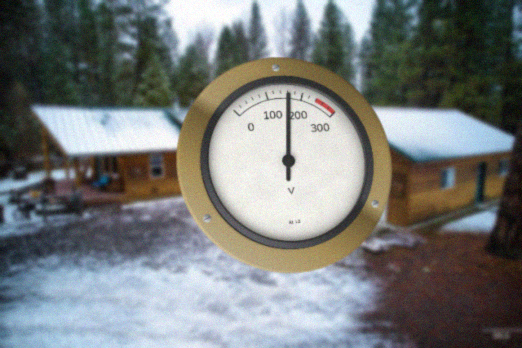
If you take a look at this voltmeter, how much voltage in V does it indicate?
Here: 160 V
